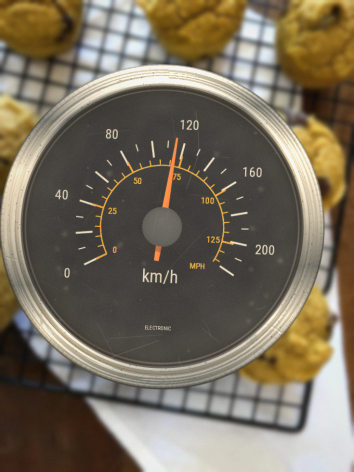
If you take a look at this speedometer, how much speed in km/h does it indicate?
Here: 115 km/h
